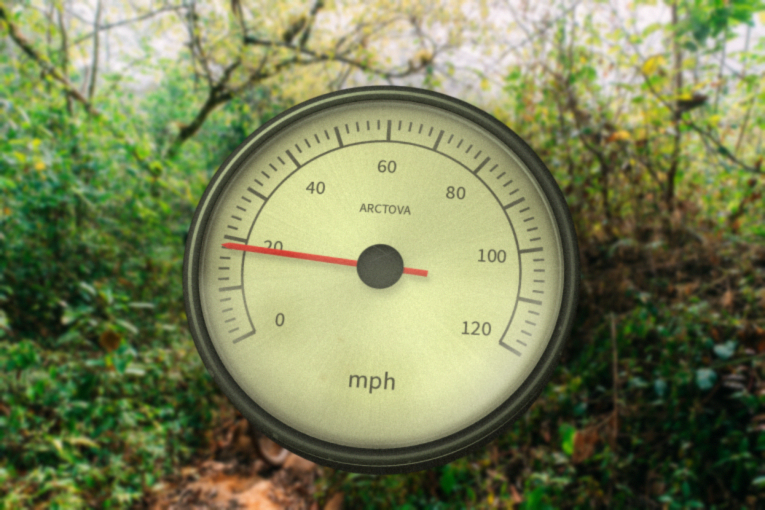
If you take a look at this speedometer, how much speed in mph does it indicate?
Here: 18 mph
